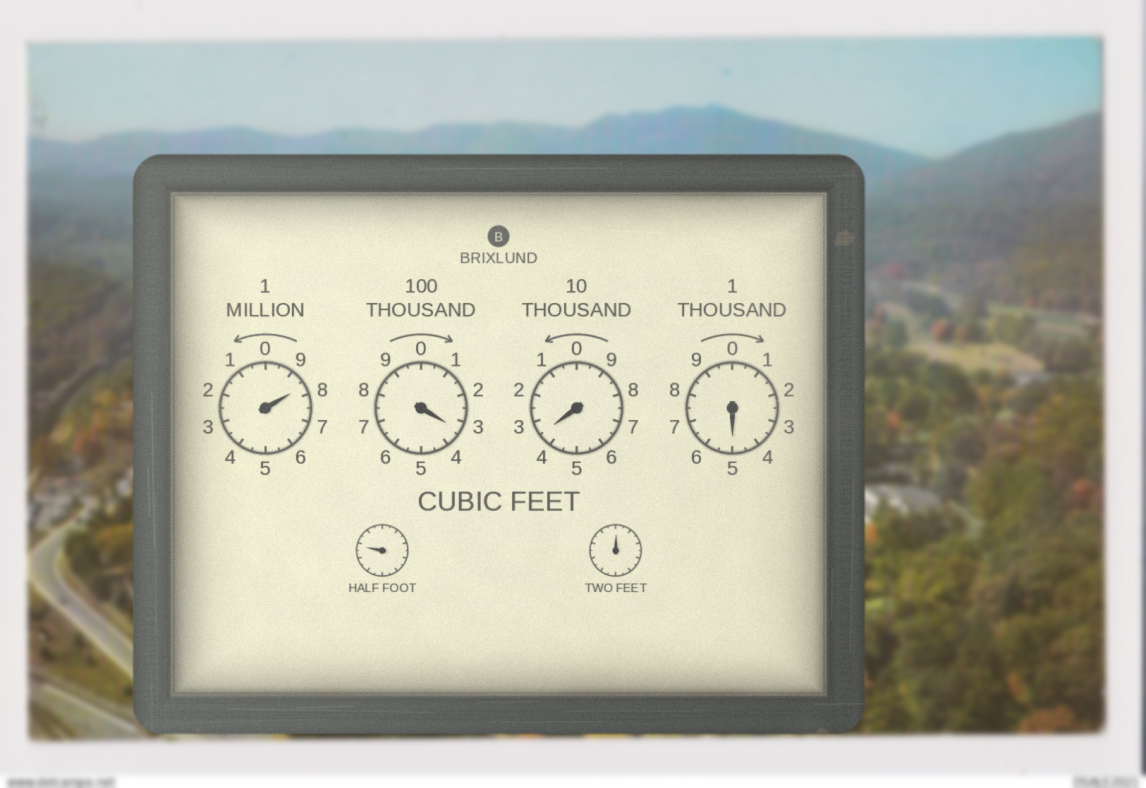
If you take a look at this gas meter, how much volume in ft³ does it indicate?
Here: 833500 ft³
